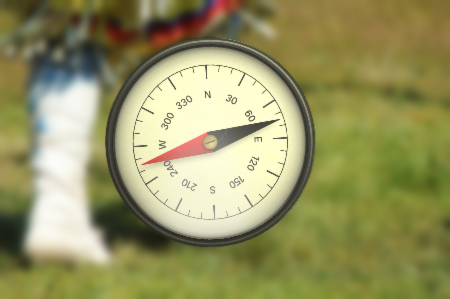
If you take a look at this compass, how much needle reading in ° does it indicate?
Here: 255 °
